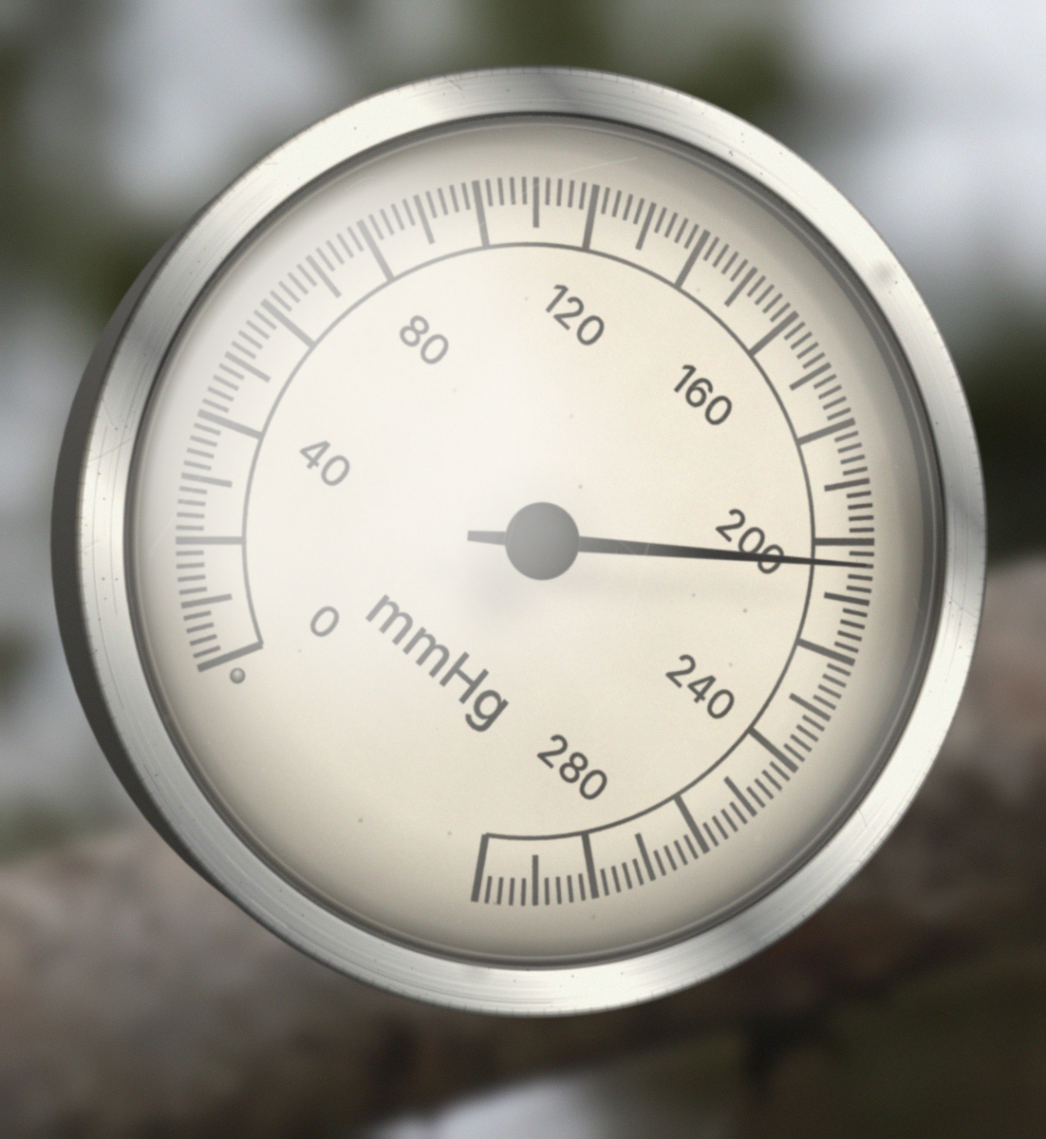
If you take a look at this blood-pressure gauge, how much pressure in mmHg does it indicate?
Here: 204 mmHg
